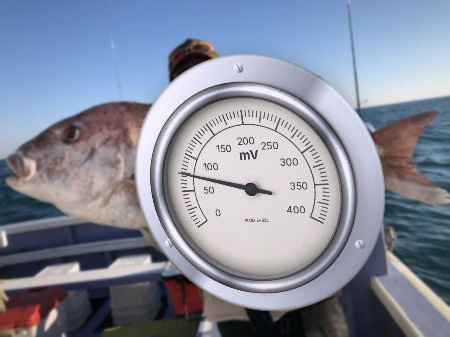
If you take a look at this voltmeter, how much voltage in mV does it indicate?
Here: 75 mV
